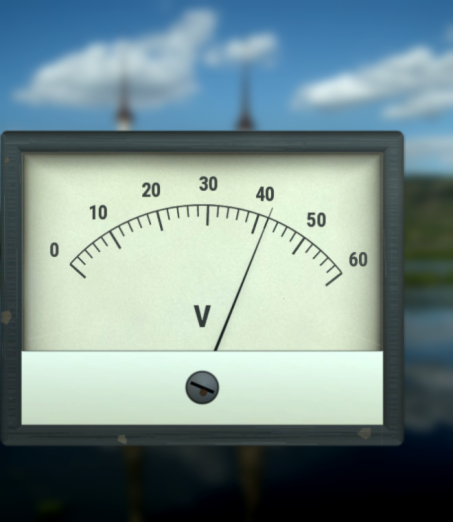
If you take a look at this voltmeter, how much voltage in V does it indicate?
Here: 42 V
